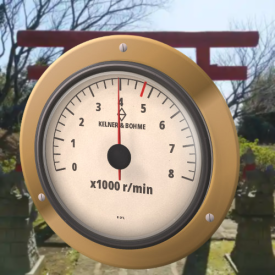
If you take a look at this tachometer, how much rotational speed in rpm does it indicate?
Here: 4000 rpm
